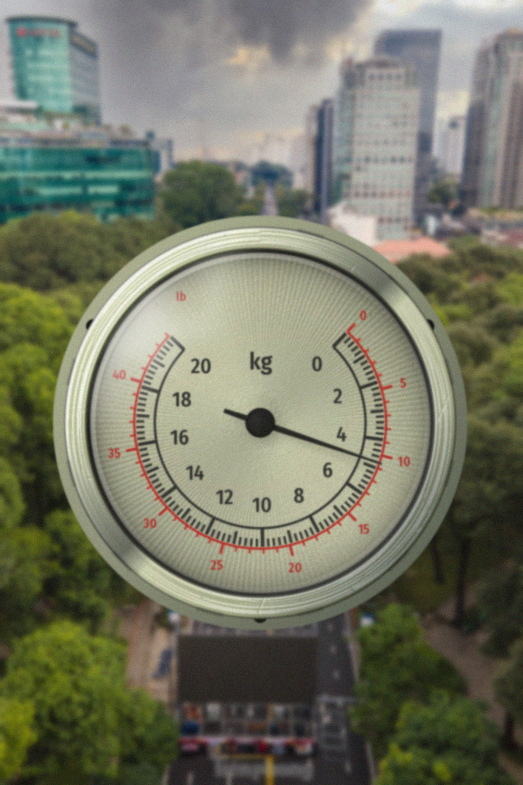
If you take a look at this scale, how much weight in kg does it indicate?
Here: 4.8 kg
